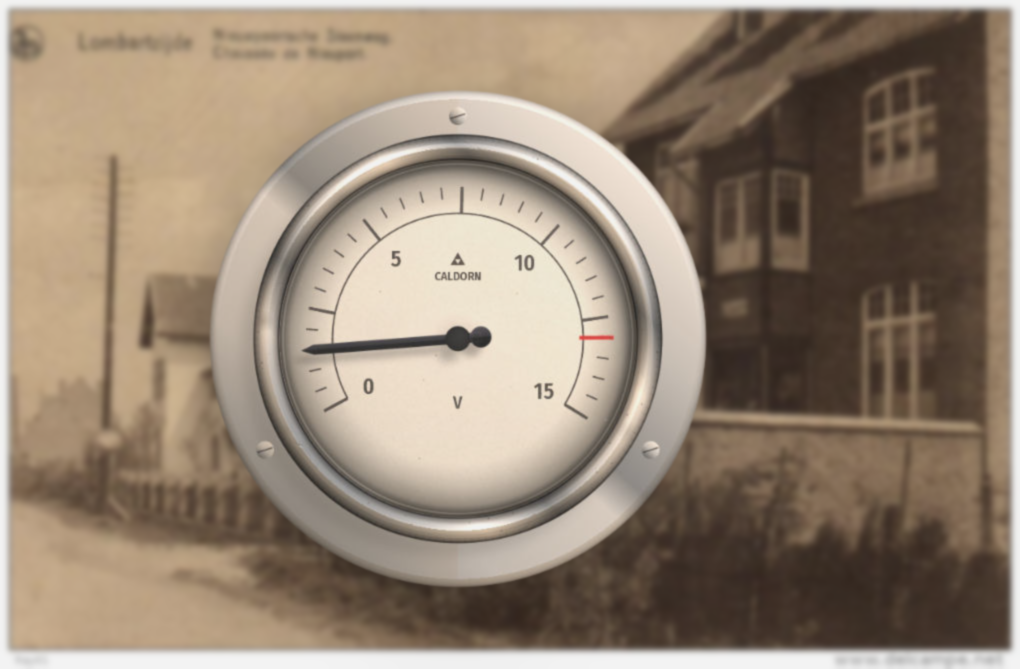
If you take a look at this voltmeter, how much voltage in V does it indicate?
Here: 1.5 V
